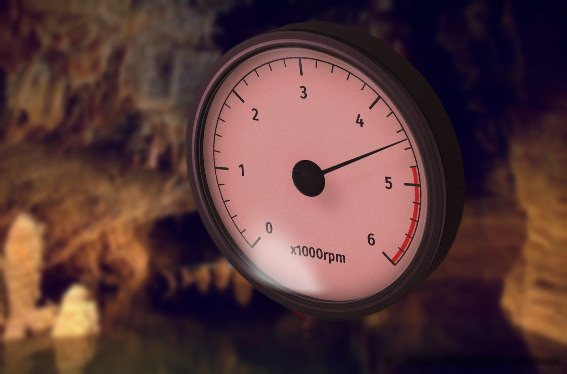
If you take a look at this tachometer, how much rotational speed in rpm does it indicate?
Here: 4500 rpm
